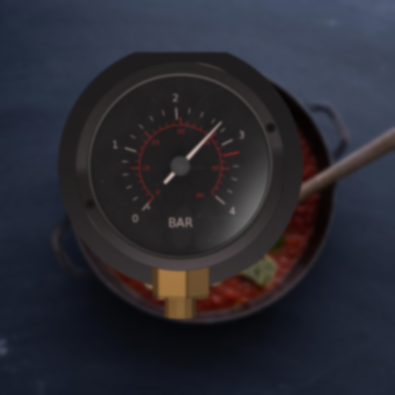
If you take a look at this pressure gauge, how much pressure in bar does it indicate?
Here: 2.7 bar
